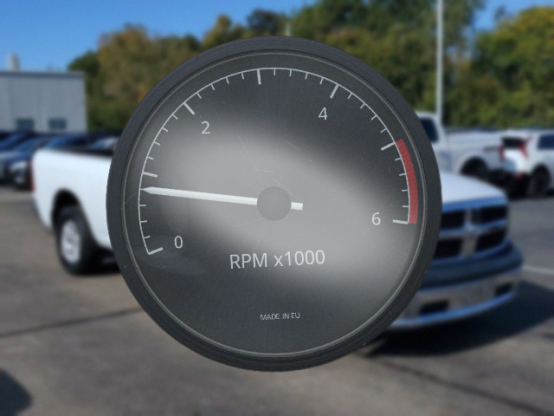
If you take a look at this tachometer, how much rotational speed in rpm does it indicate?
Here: 800 rpm
